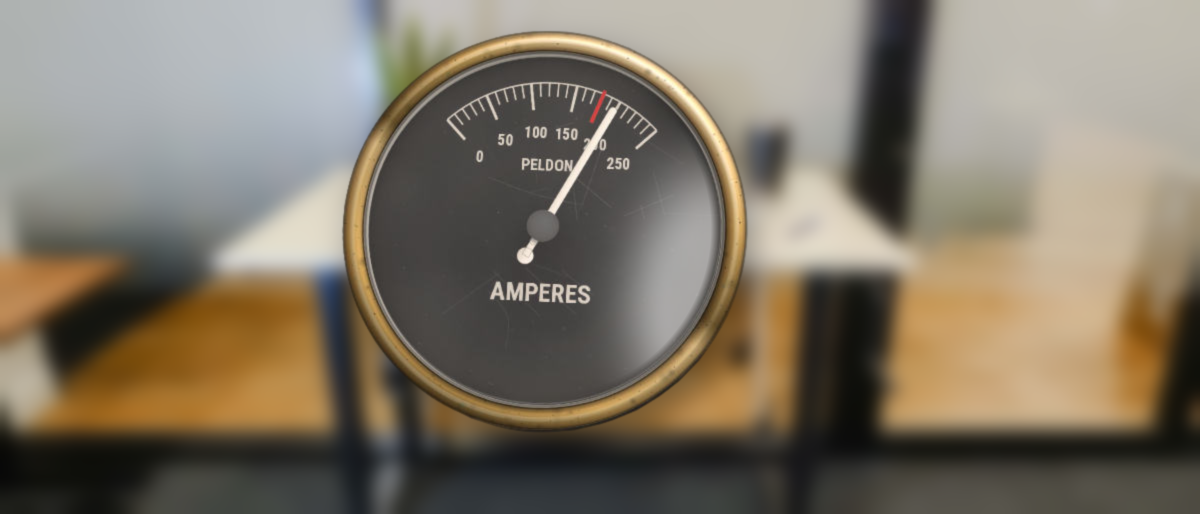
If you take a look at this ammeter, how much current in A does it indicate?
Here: 200 A
